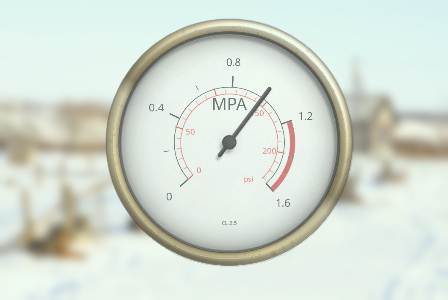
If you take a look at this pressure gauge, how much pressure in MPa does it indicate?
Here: 1 MPa
